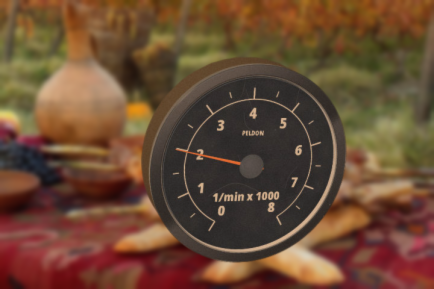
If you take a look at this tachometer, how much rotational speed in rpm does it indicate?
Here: 2000 rpm
